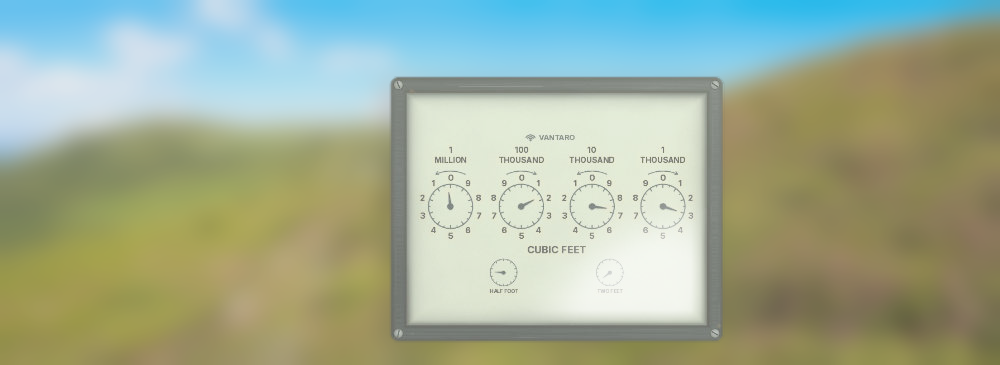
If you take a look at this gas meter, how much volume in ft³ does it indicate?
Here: 17300 ft³
